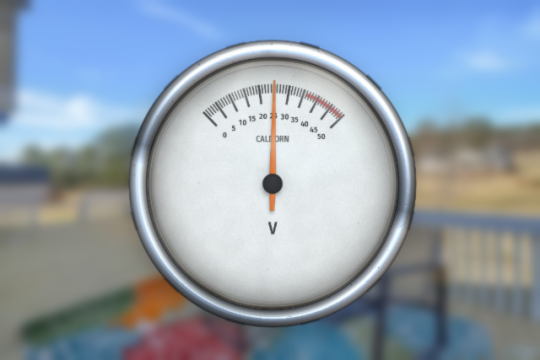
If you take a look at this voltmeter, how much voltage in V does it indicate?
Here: 25 V
